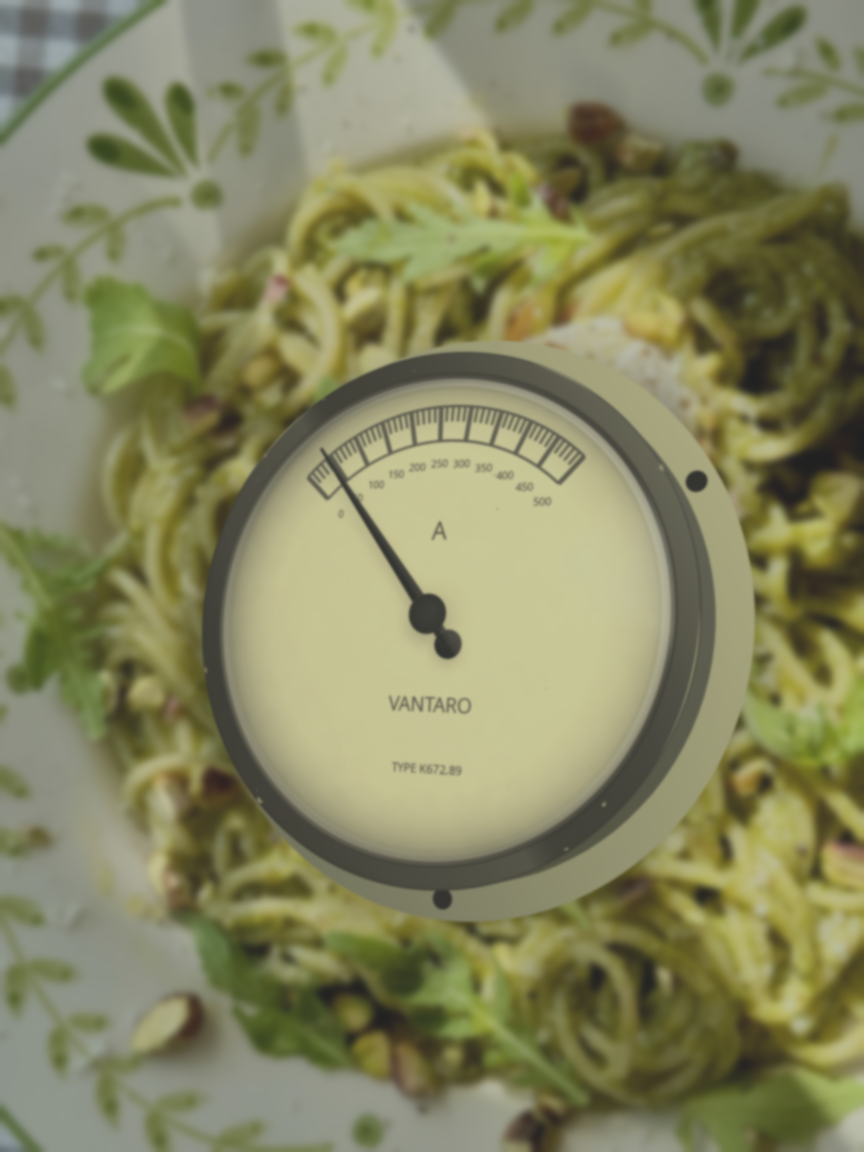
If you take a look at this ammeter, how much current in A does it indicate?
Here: 50 A
